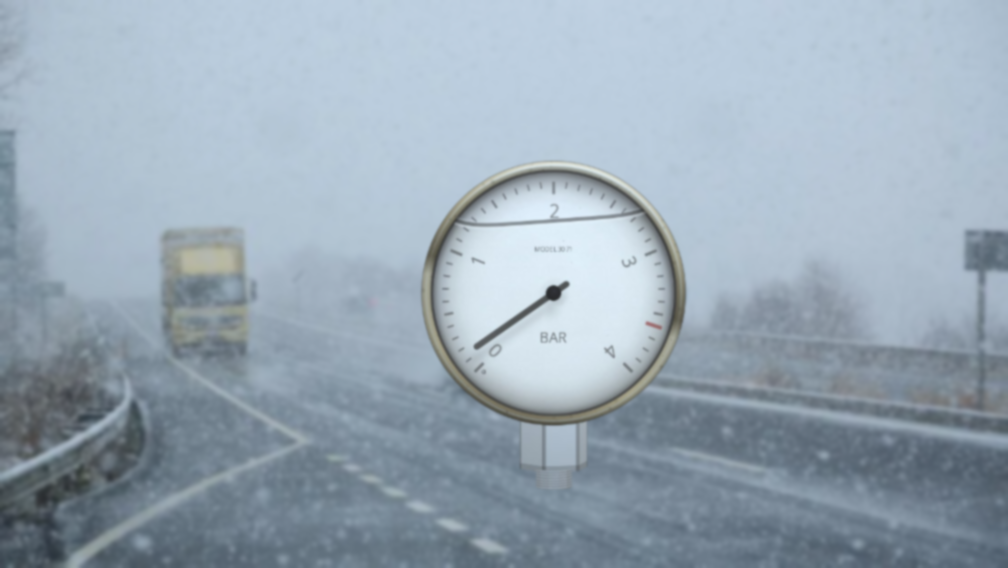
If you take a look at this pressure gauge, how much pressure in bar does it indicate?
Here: 0.15 bar
